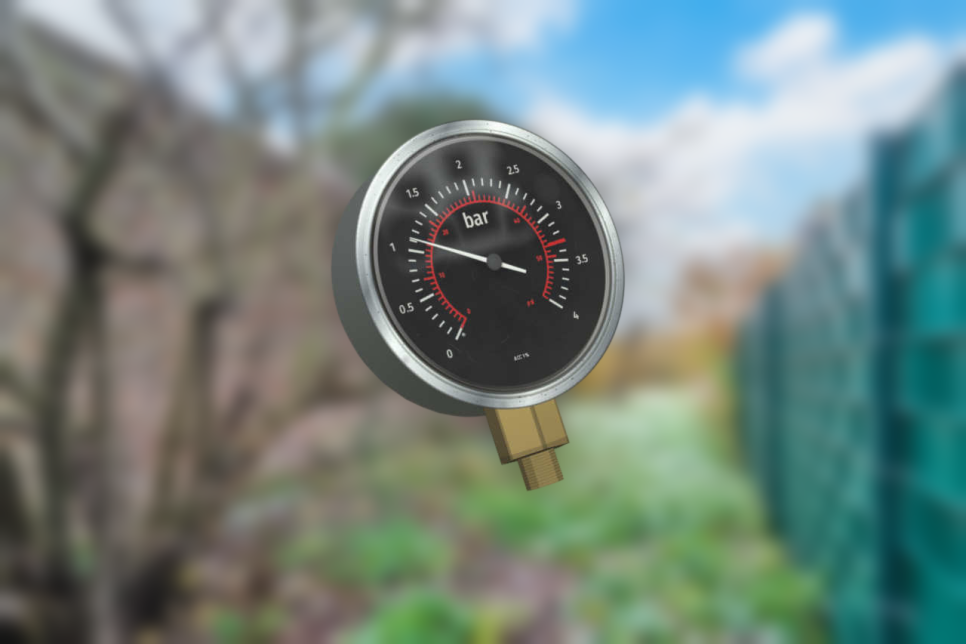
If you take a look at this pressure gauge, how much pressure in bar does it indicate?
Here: 1.1 bar
